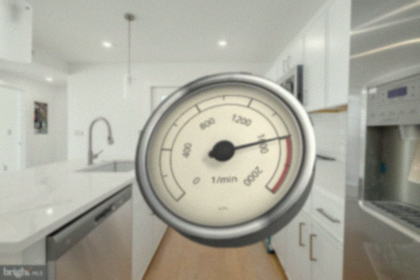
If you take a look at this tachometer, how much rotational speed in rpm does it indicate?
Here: 1600 rpm
